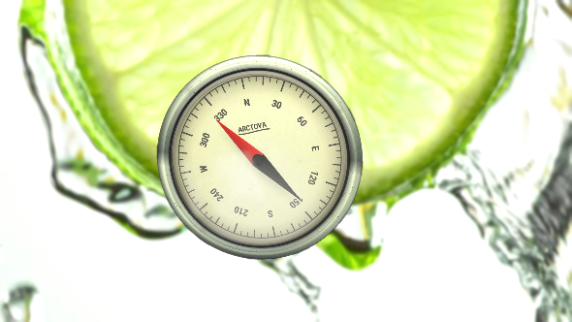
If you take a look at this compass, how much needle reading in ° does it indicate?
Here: 325 °
